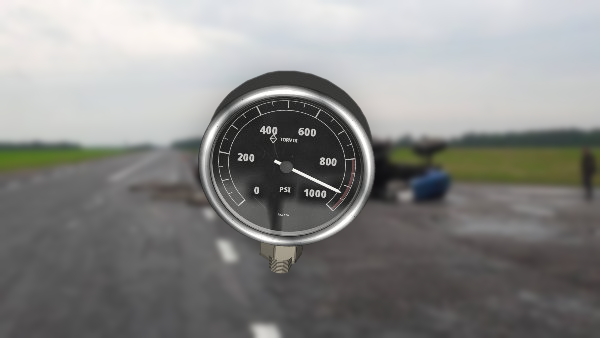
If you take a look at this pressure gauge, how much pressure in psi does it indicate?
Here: 925 psi
